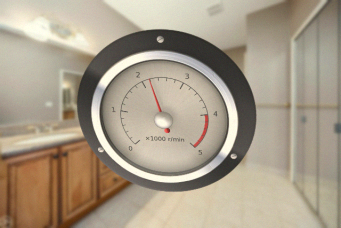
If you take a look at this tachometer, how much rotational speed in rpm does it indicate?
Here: 2200 rpm
